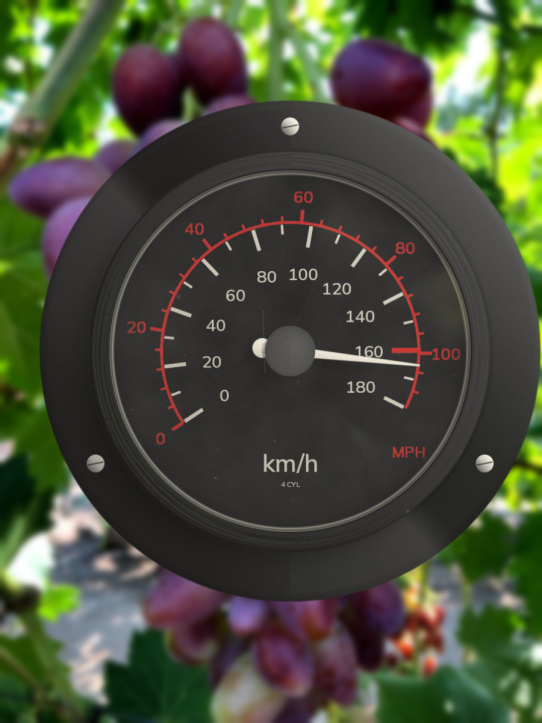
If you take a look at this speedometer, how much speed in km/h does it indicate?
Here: 165 km/h
